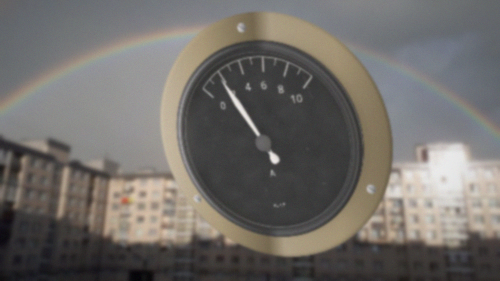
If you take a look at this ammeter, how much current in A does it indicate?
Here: 2 A
